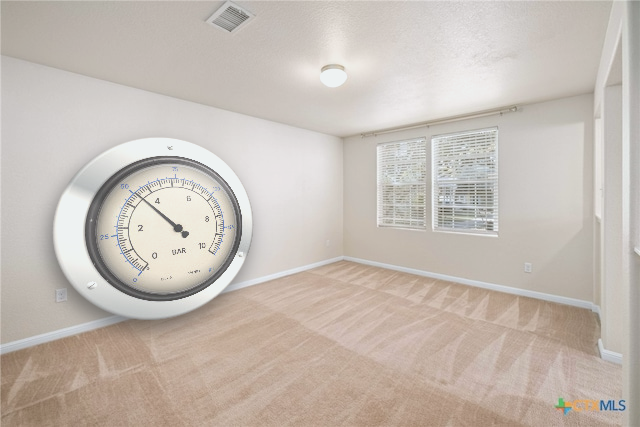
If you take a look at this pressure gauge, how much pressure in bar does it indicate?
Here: 3.5 bar
